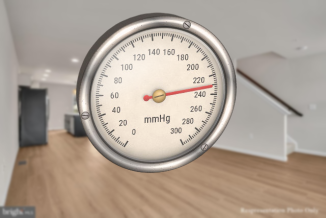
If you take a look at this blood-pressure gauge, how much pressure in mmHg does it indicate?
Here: 230 mmHg
